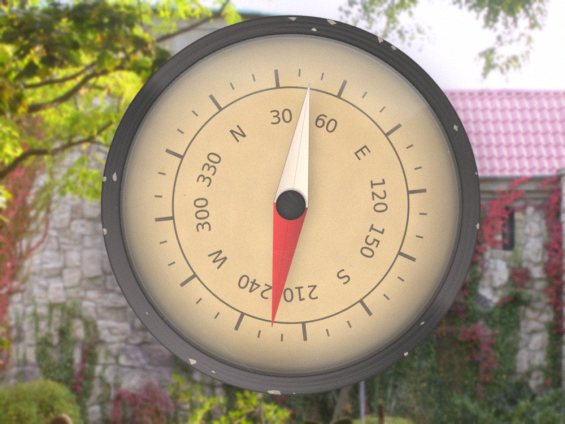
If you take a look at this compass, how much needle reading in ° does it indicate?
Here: 225 °
